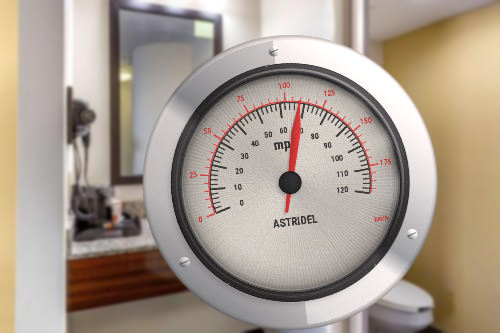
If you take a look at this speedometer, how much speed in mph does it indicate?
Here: 68 mph
